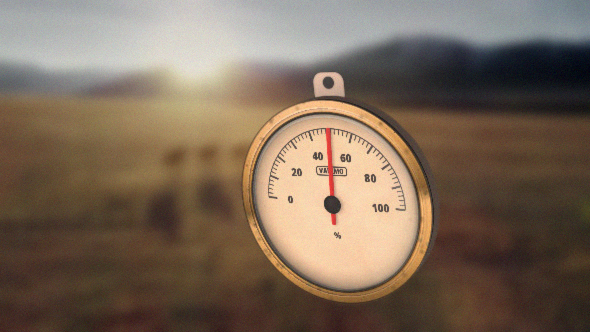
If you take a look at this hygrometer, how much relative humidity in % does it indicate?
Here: 50 %
